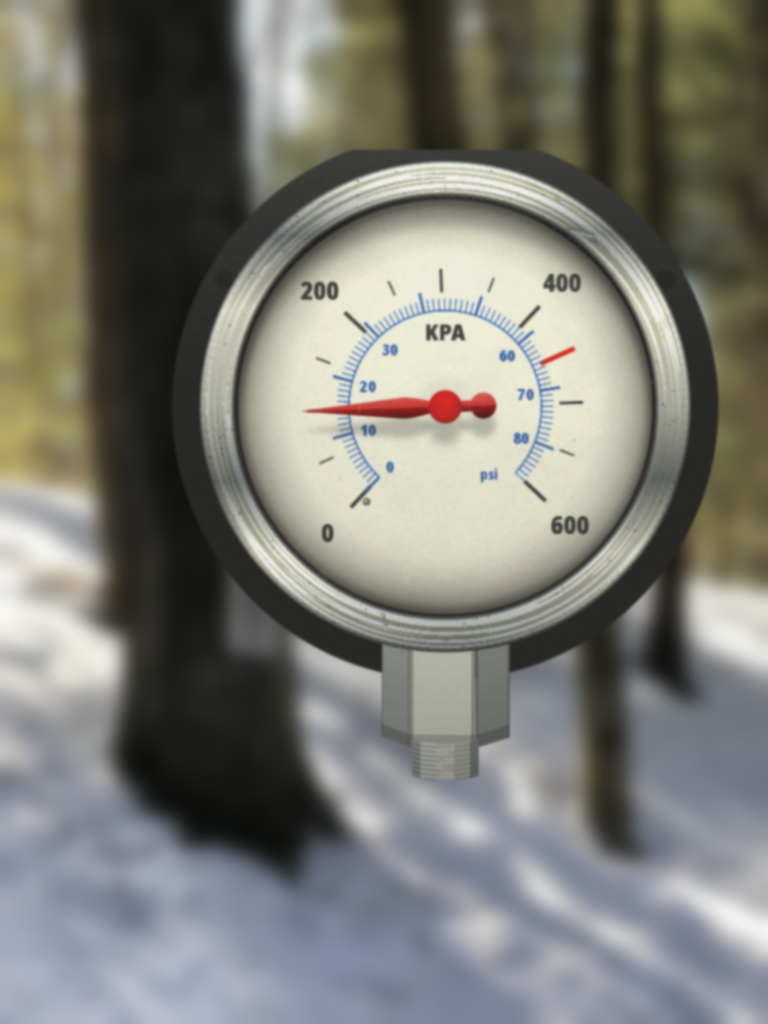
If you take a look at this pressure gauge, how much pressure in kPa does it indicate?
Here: 100 kPa
